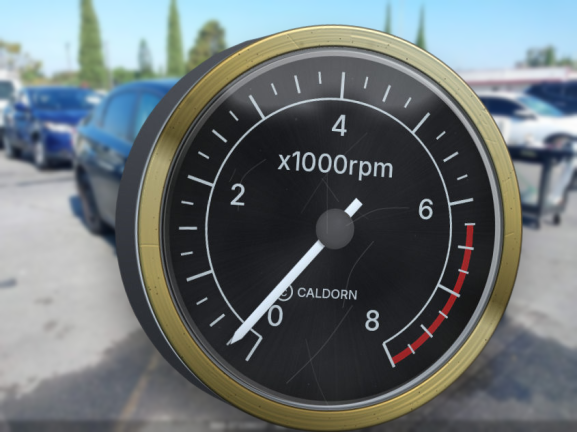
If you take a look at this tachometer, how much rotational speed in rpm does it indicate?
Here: 250 rpm
